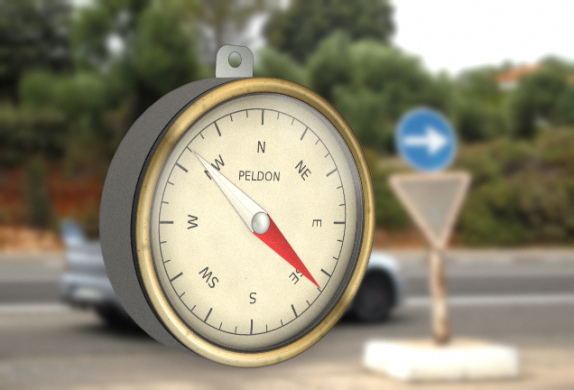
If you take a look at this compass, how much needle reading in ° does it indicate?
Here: 130 °
